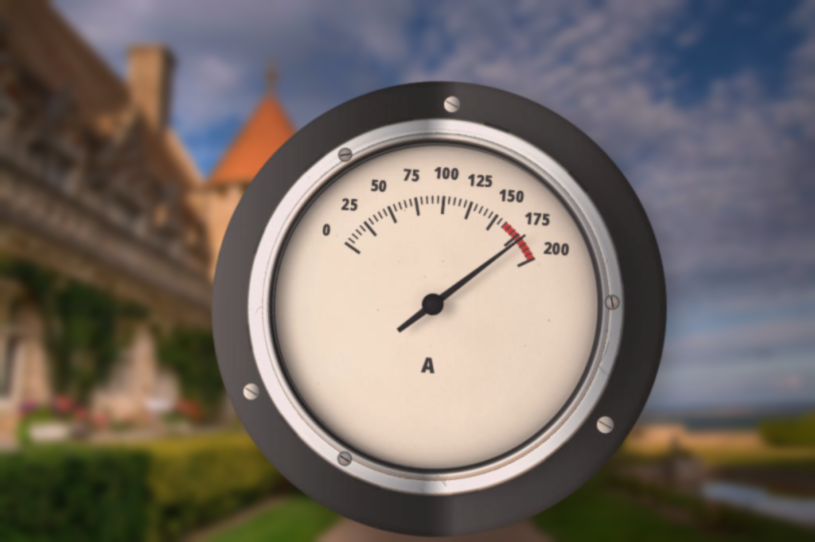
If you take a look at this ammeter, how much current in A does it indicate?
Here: 180 A
